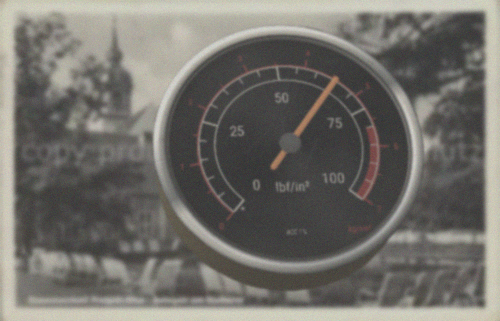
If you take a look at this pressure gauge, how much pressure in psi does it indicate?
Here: 65 psi
